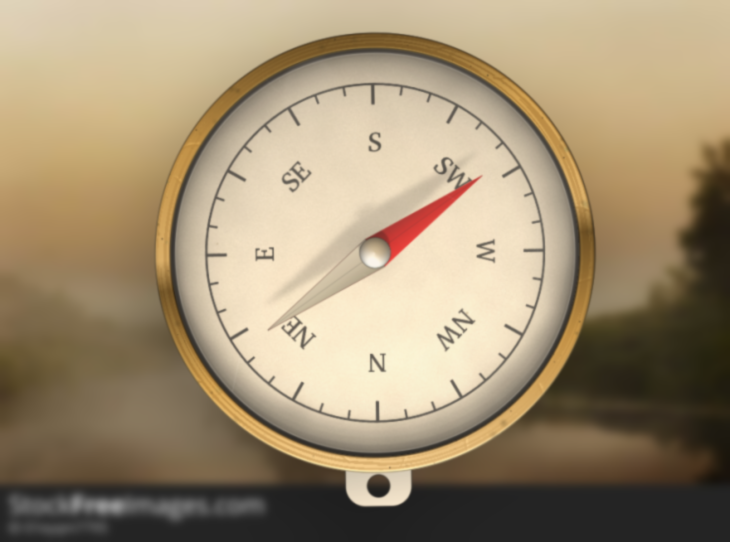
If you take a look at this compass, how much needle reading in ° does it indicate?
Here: 235 °
